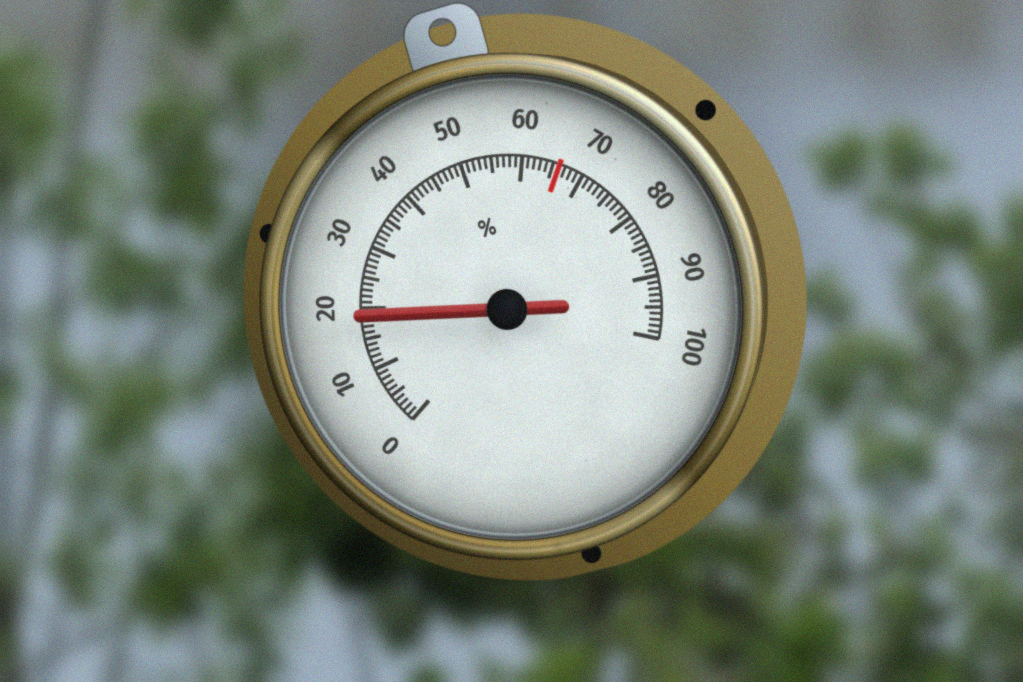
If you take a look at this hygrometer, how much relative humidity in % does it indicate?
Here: 19 %
